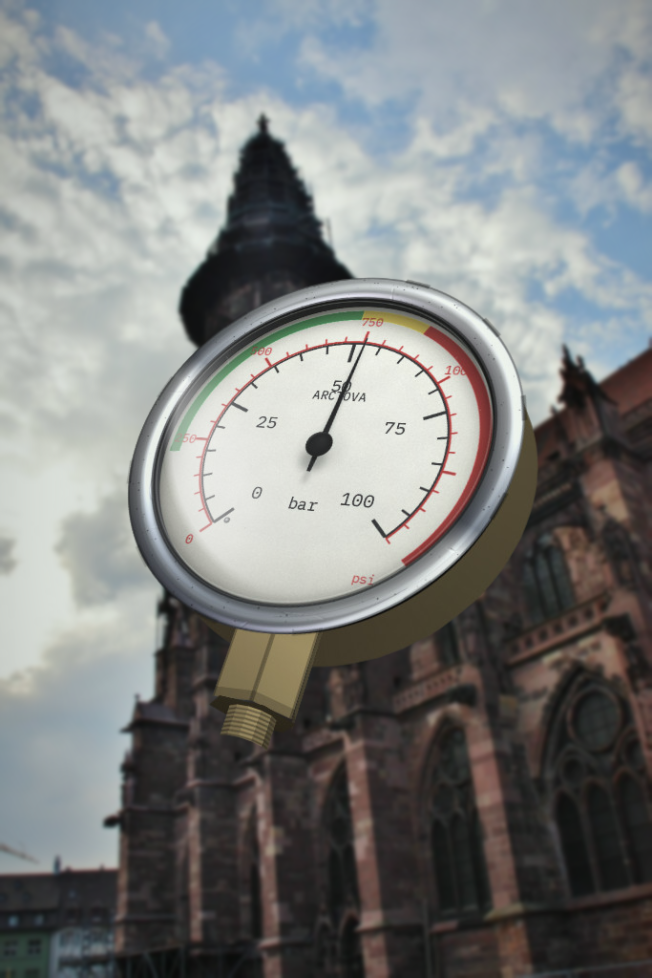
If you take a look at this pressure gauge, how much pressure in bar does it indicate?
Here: 52.5 bar
